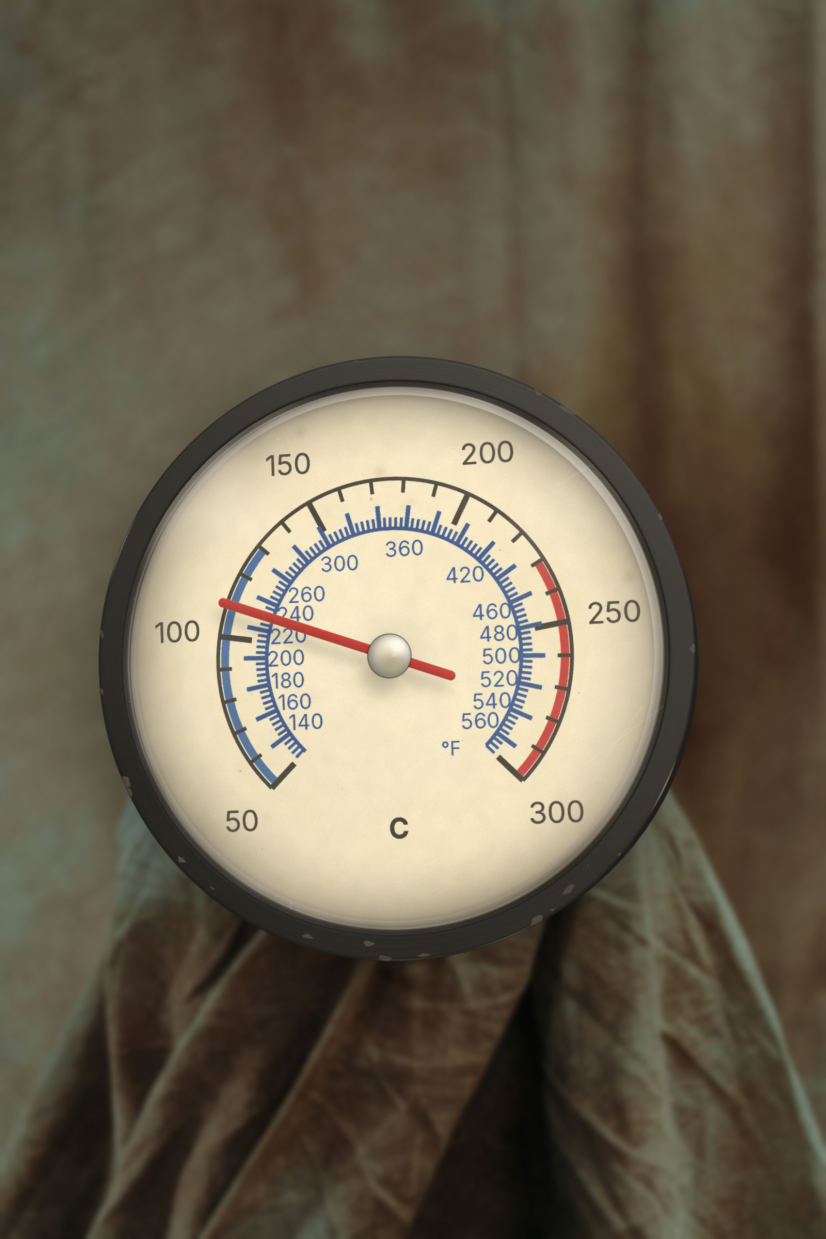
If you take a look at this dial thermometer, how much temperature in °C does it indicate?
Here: 110 °C
